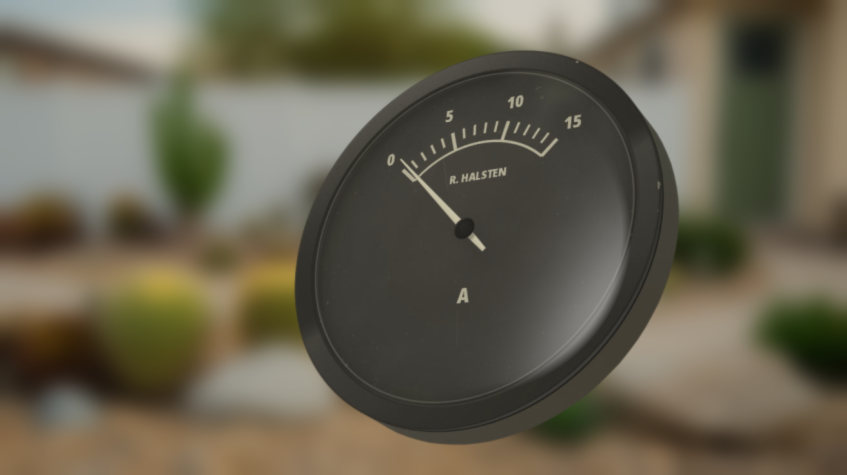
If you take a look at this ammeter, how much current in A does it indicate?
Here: 0.5 A
